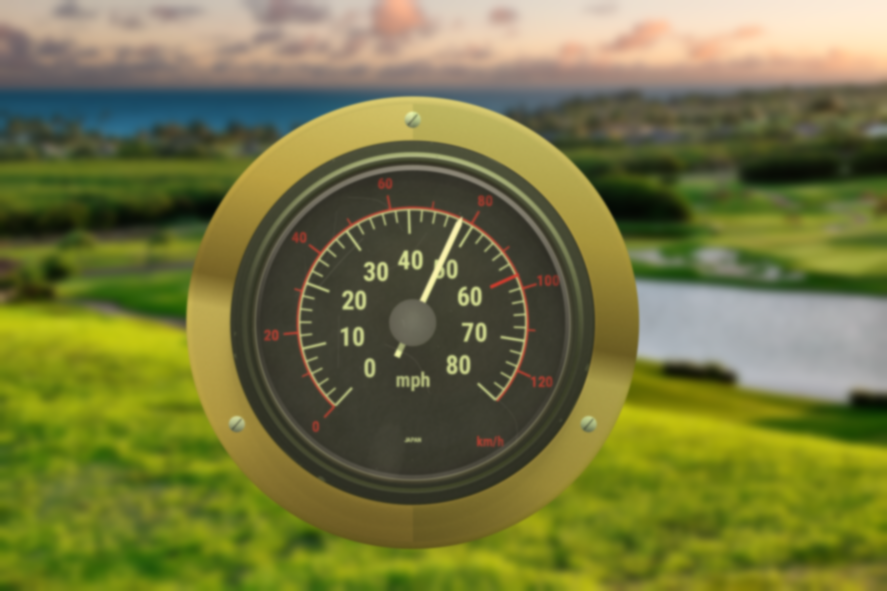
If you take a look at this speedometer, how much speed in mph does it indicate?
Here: 48 mph
